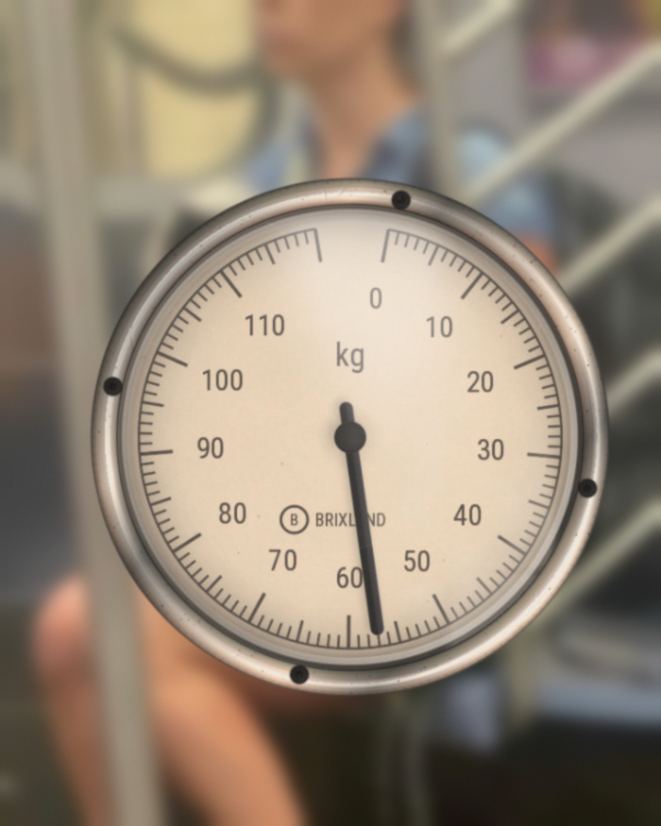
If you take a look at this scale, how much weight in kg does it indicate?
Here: 57 kg
